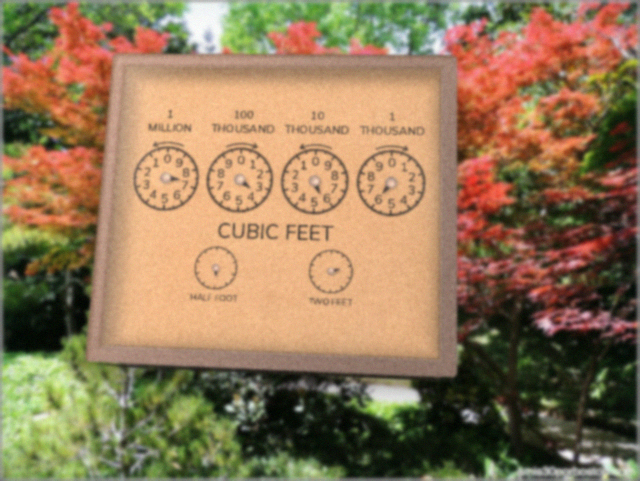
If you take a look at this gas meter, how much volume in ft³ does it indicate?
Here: 735600 ft³
